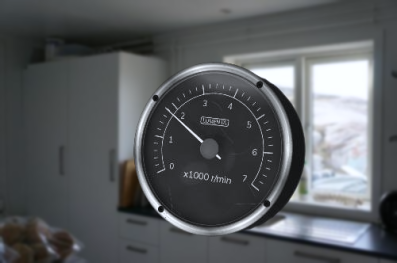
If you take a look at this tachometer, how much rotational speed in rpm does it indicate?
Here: 1800 rpm
